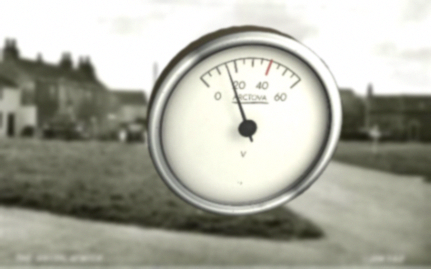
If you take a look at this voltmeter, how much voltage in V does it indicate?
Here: 15 V
